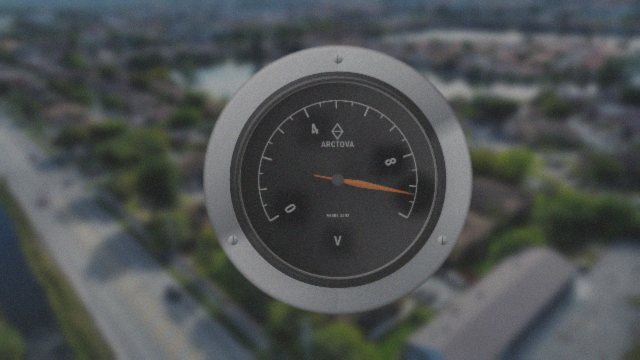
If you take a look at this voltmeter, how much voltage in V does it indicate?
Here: 9.25 V
